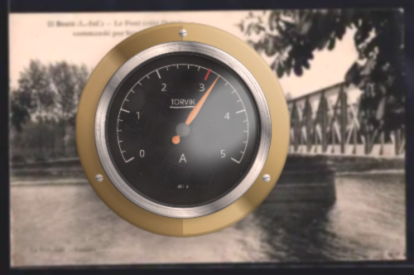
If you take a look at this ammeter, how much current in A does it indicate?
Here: 3.2 A
